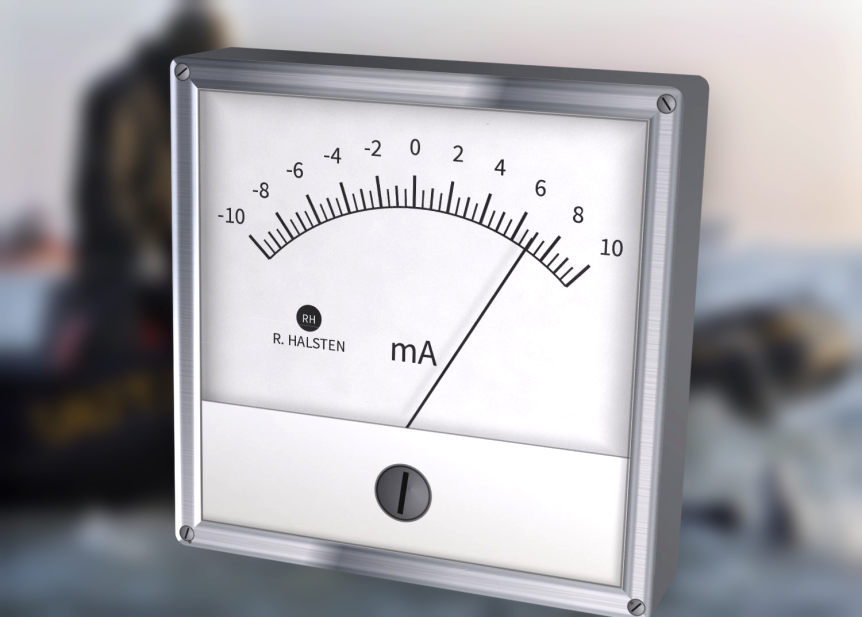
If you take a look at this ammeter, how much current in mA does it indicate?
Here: 7 mA
